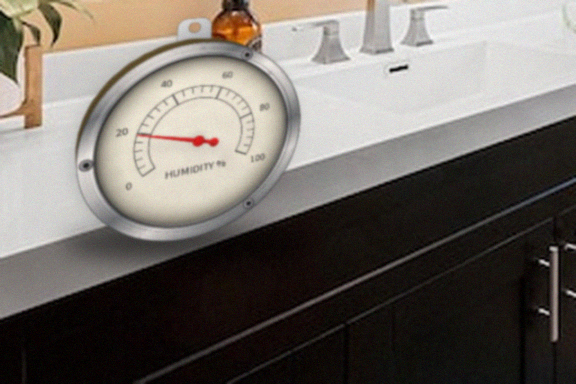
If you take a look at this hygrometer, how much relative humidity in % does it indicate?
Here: 20 %
